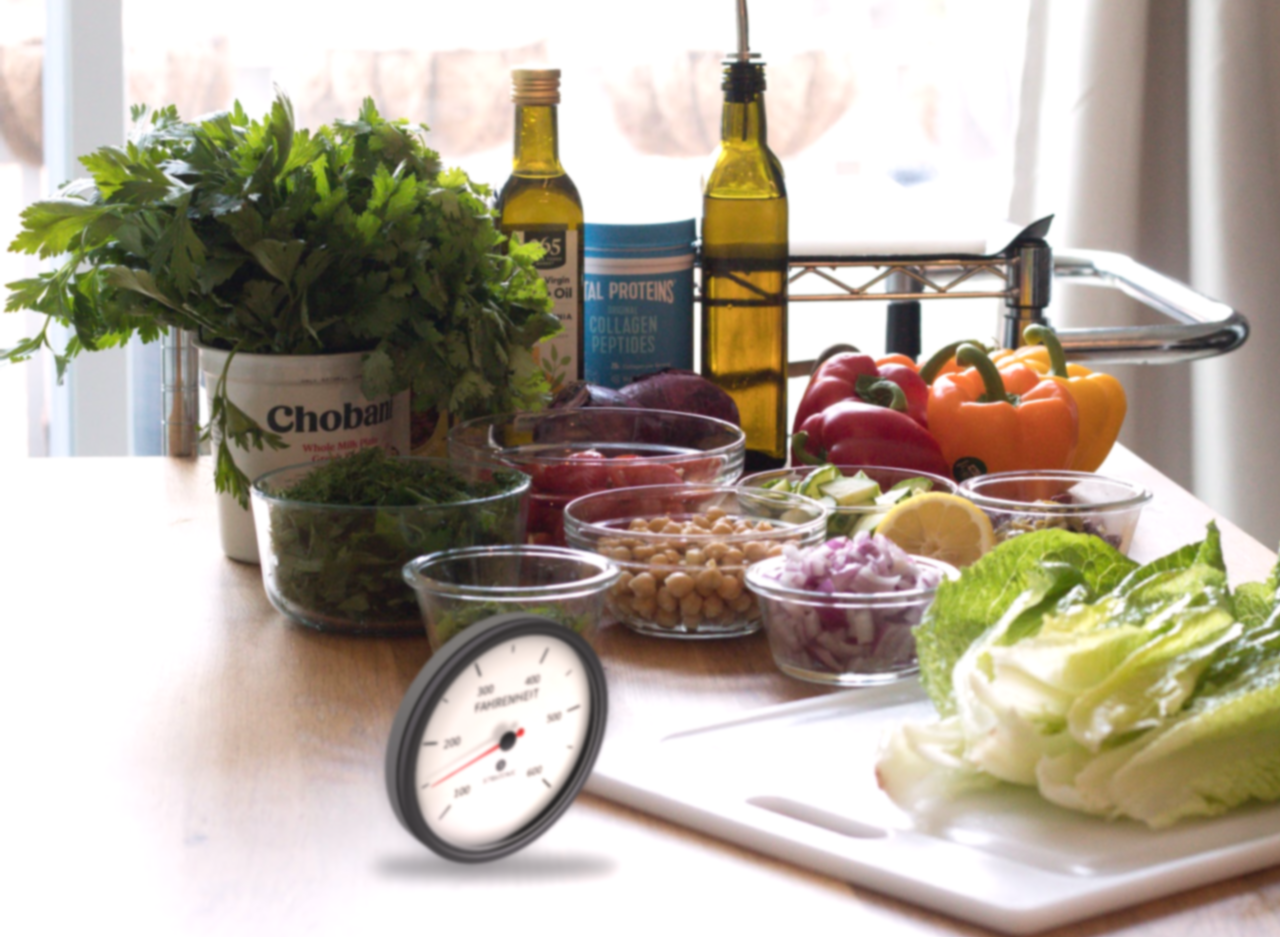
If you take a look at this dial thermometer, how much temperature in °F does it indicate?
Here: 150 °F
